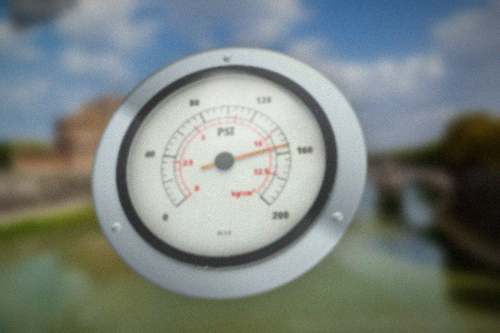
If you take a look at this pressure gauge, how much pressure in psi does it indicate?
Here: 155 psi
